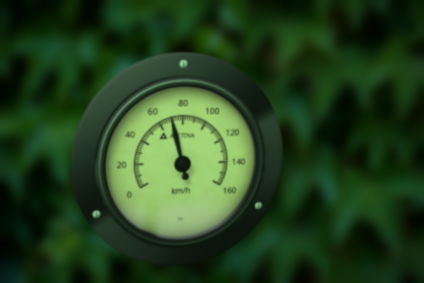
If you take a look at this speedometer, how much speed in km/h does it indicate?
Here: 70 km/h
